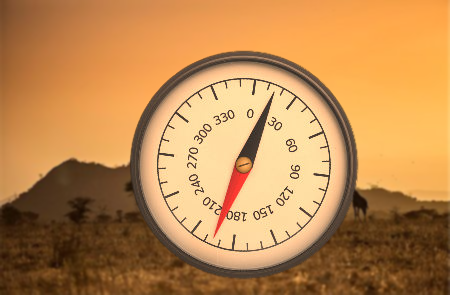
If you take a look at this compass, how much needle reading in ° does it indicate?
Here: 195 °
